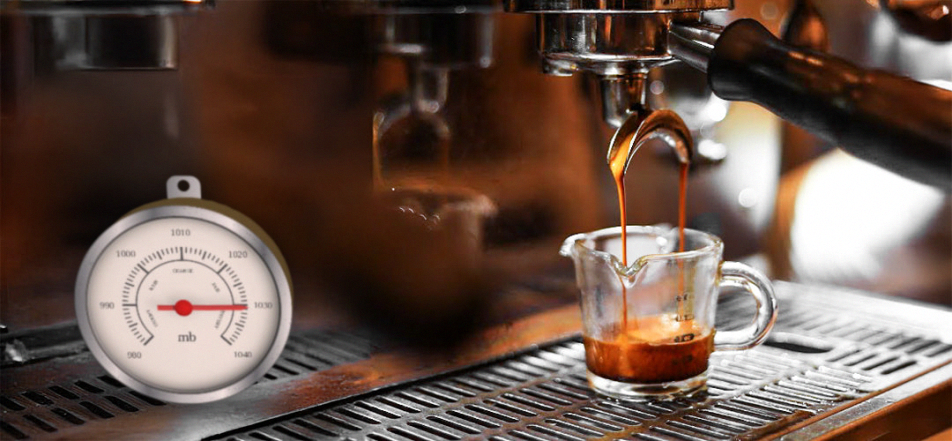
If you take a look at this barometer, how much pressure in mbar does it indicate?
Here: 1030 mbar
